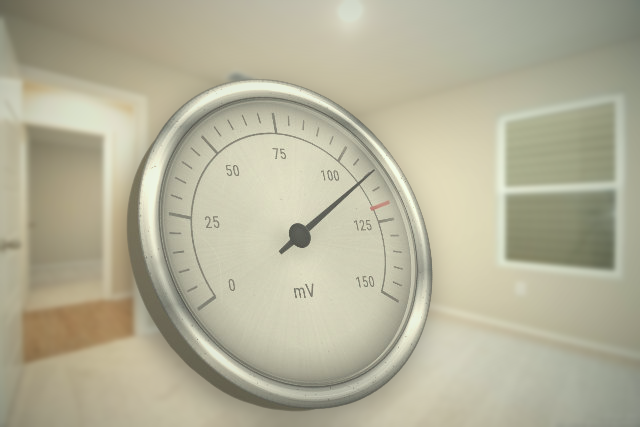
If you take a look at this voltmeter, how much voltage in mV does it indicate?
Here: 110 mV
